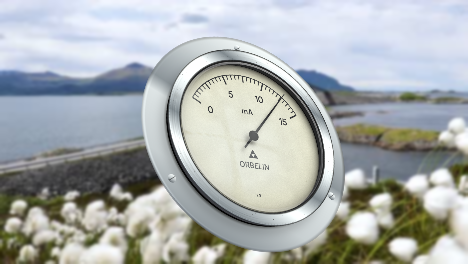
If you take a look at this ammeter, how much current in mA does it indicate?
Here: 12.5 mA
